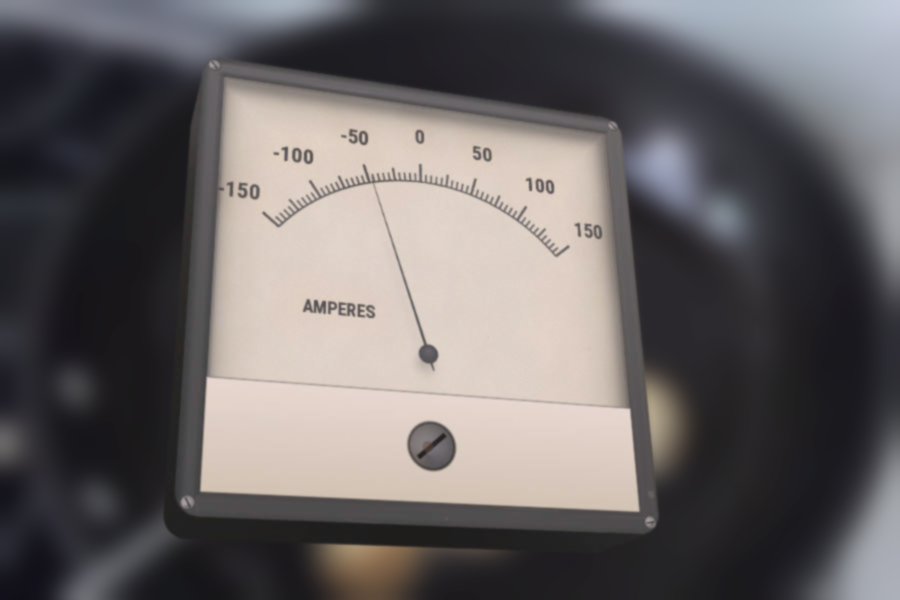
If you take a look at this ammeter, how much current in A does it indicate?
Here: -50 A
